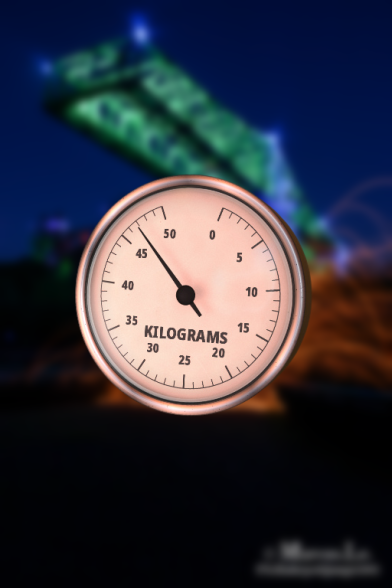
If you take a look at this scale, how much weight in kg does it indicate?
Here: 47 kg
